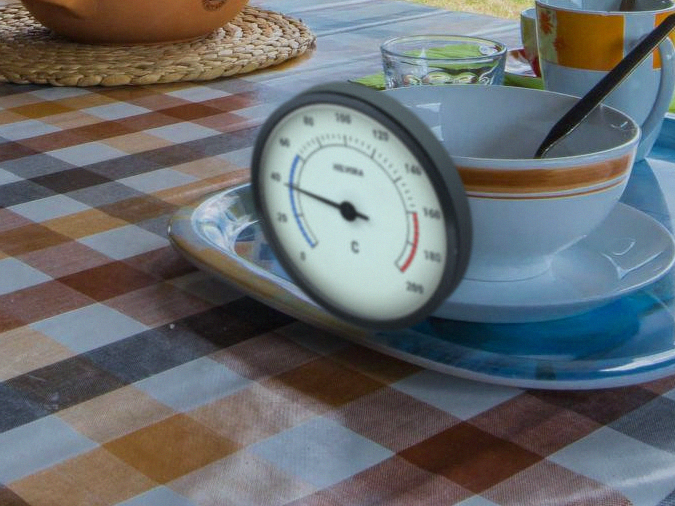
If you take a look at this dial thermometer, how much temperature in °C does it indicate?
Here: 40 °C
